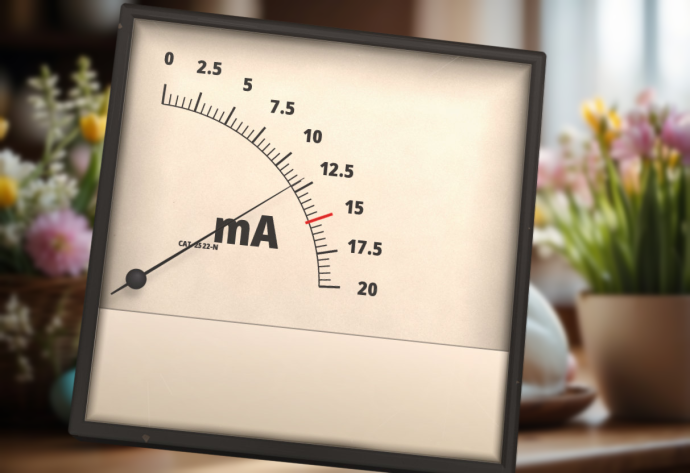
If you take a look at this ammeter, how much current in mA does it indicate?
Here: 12 mA
